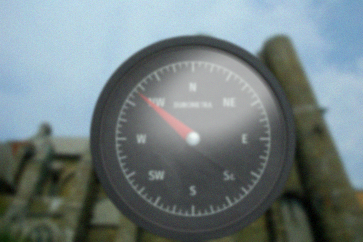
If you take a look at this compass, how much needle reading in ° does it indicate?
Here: 310 °
